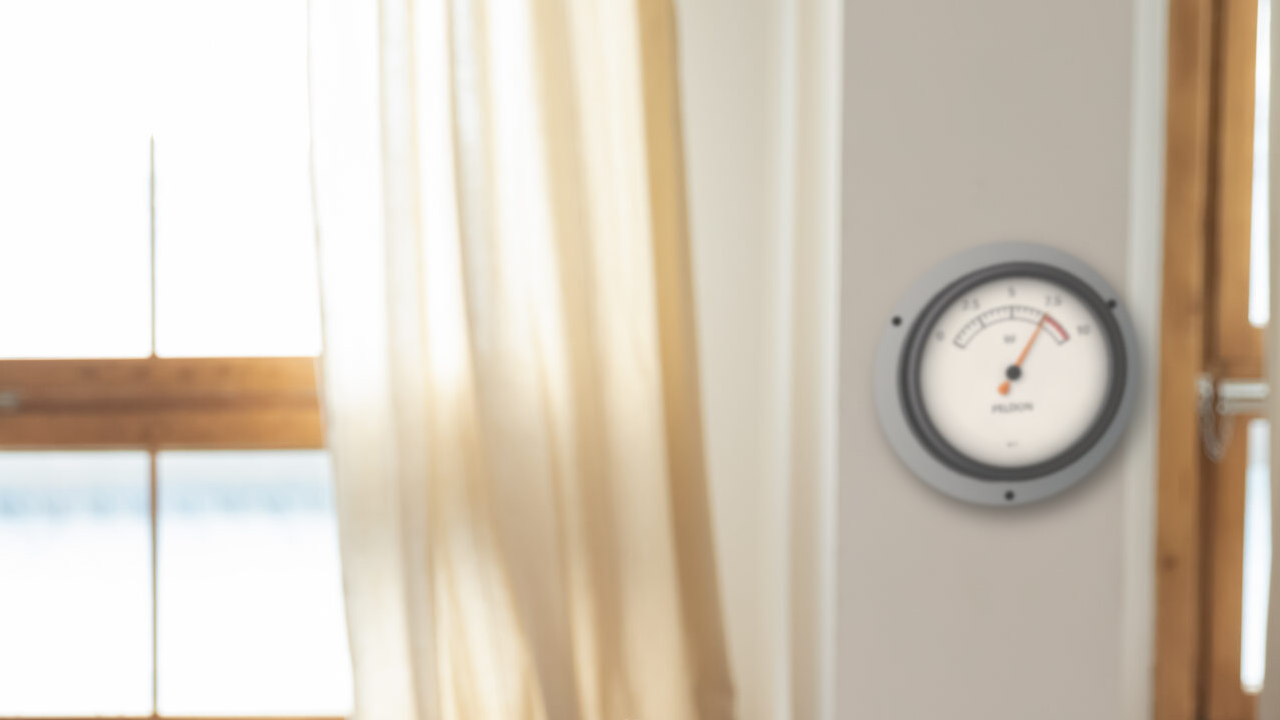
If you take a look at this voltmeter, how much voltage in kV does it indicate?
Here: 7.5 kV
